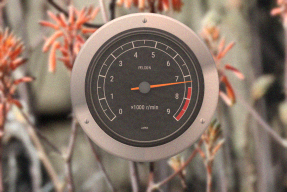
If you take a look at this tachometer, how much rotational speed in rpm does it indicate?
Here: 7250 rpm
